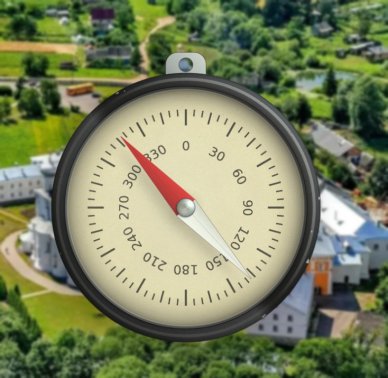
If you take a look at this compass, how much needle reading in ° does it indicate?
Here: 317.5 °
